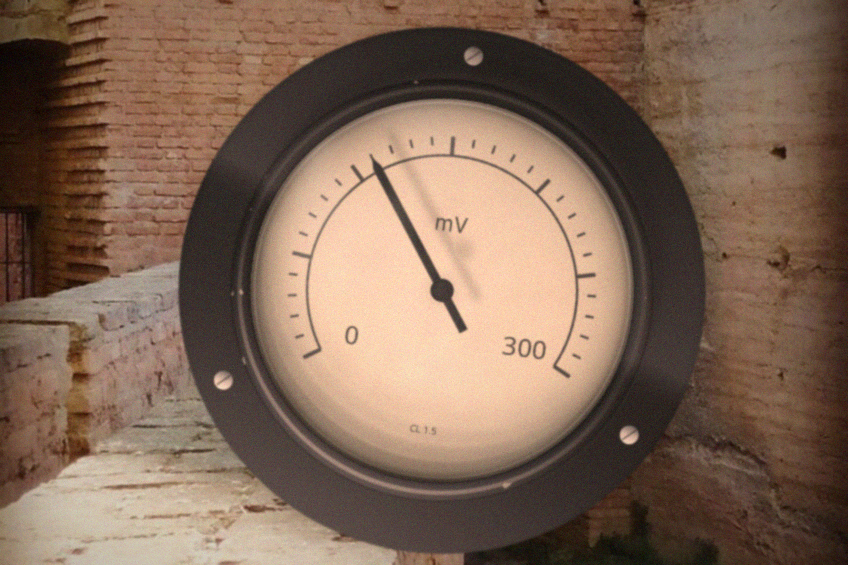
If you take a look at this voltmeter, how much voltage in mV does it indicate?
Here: 110 mV
